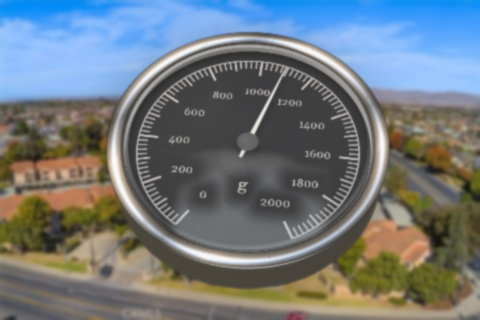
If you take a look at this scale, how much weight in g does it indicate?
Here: 1100 g
